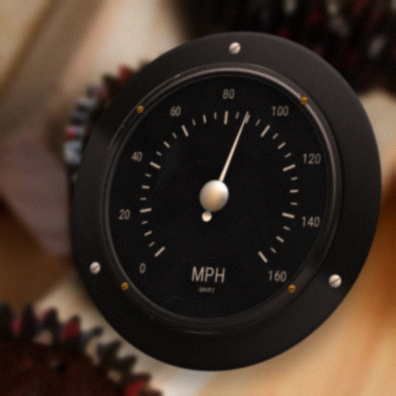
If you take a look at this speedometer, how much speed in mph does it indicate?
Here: 90 mph
